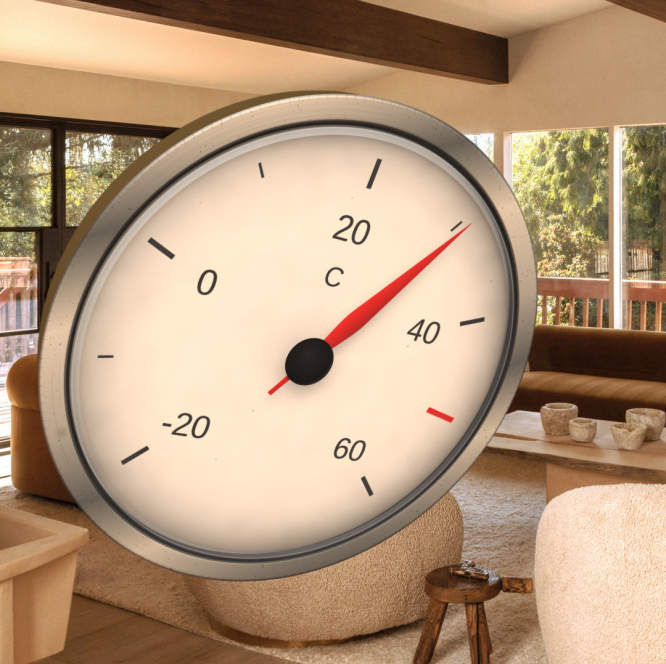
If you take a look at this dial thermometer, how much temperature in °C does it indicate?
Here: 30 °C
